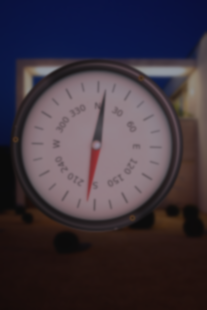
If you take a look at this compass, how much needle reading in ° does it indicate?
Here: 187.5 °
